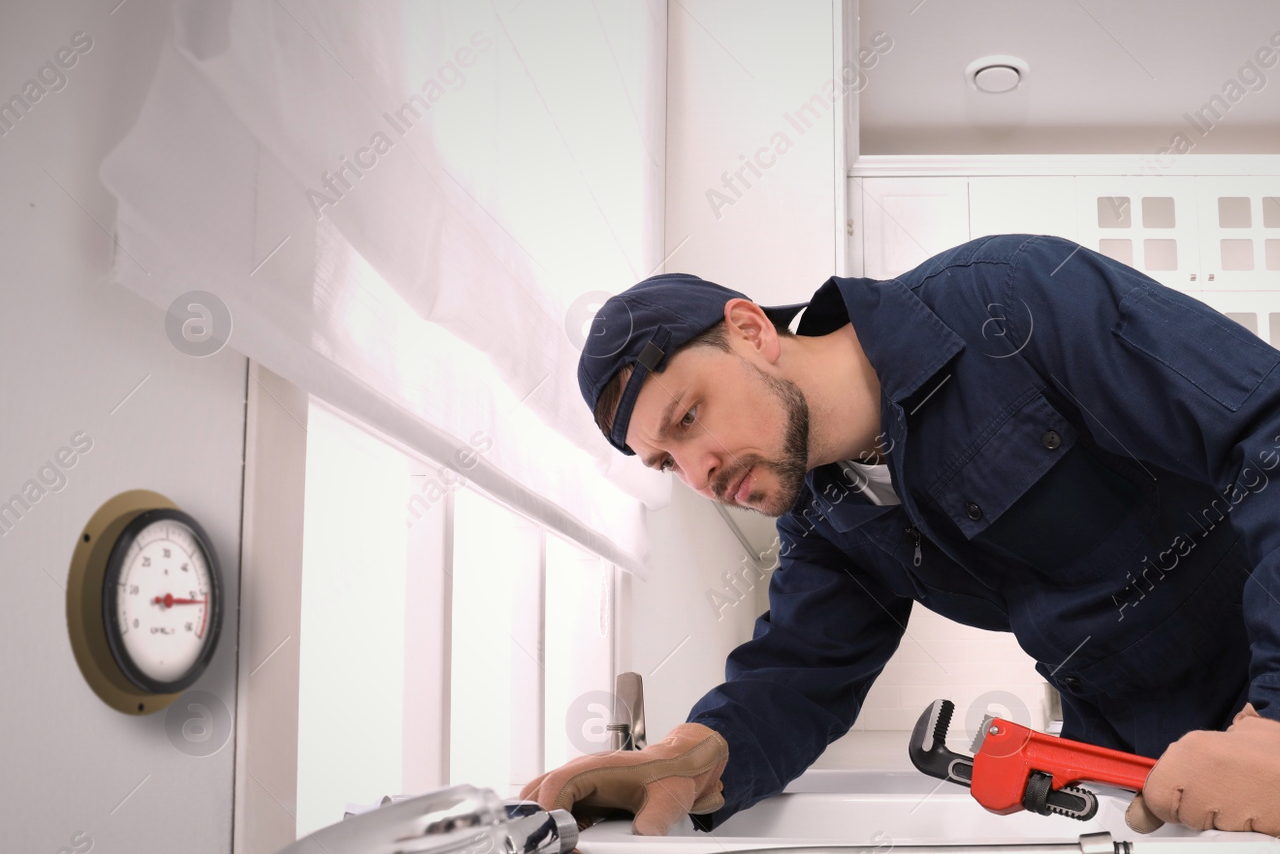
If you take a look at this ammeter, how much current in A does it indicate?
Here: 52 A
